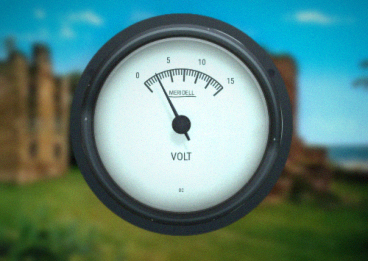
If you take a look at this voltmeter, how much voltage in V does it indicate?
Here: 2.5 V
